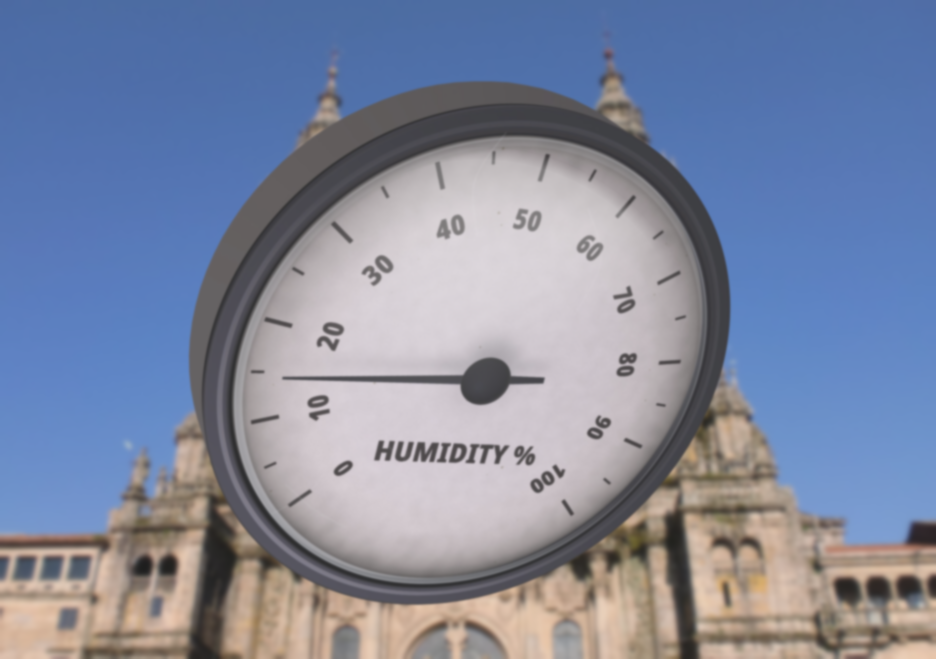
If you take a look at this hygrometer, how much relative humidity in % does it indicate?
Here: 15 %
